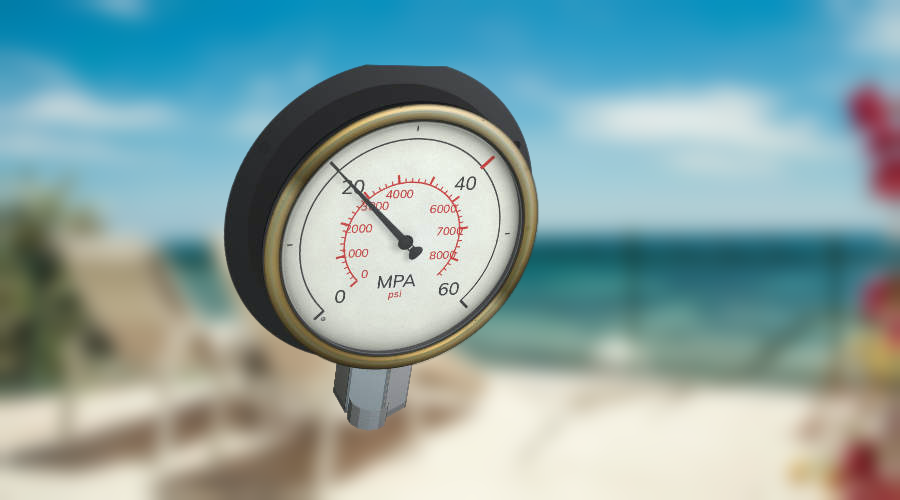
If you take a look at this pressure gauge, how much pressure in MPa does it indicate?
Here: 20 MPa
